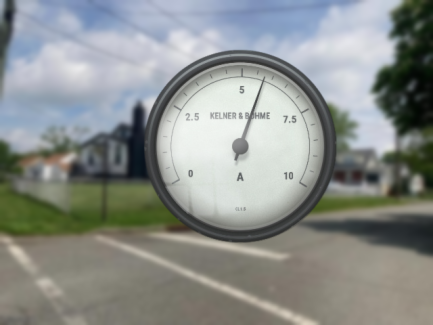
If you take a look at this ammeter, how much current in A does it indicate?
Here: 5.75 A
